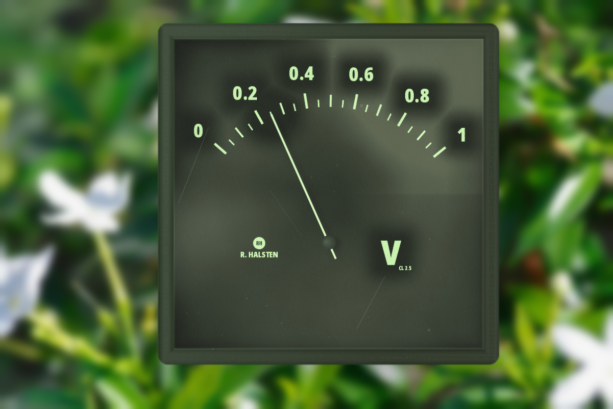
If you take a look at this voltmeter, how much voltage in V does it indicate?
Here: 0.25 V
